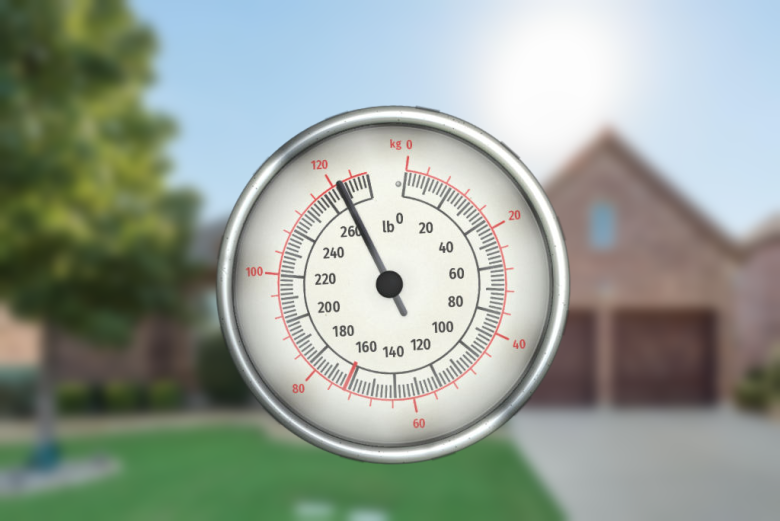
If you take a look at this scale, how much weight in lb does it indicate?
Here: 268 lb
